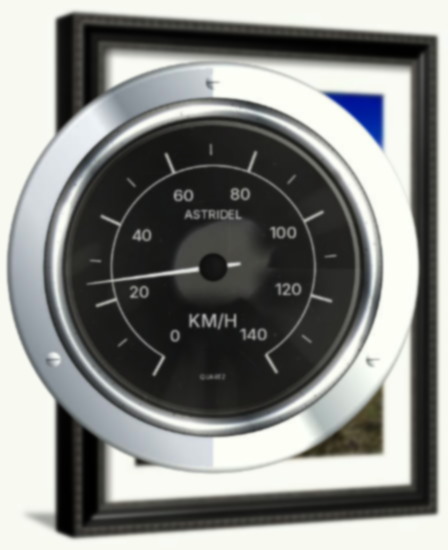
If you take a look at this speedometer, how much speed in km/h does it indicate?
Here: 25 km/h
